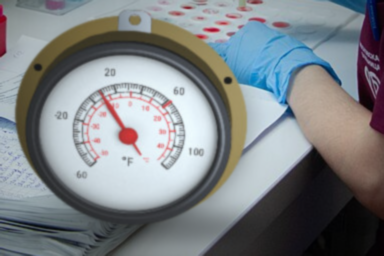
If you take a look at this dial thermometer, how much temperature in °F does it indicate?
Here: 10 °F
